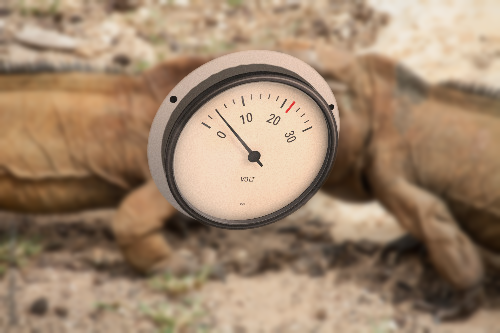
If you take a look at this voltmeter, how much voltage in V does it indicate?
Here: 4 V
